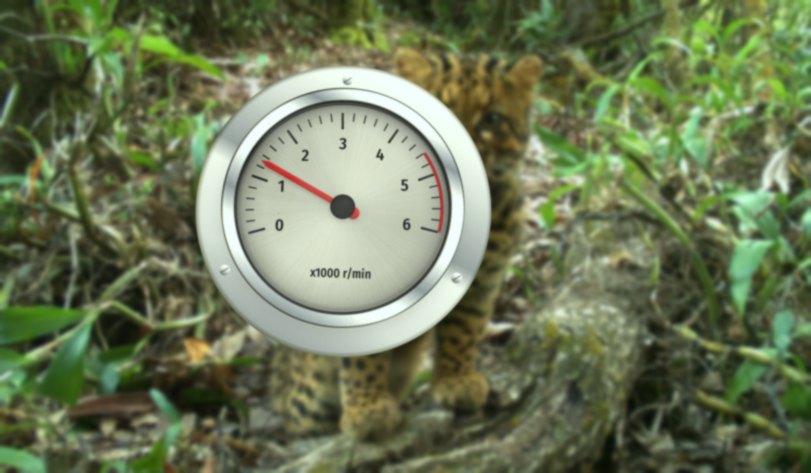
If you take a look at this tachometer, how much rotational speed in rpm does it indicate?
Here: 1300 rpm
